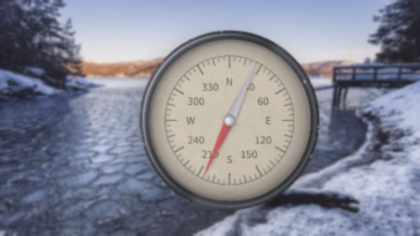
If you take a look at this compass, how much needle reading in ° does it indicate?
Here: 205 °
